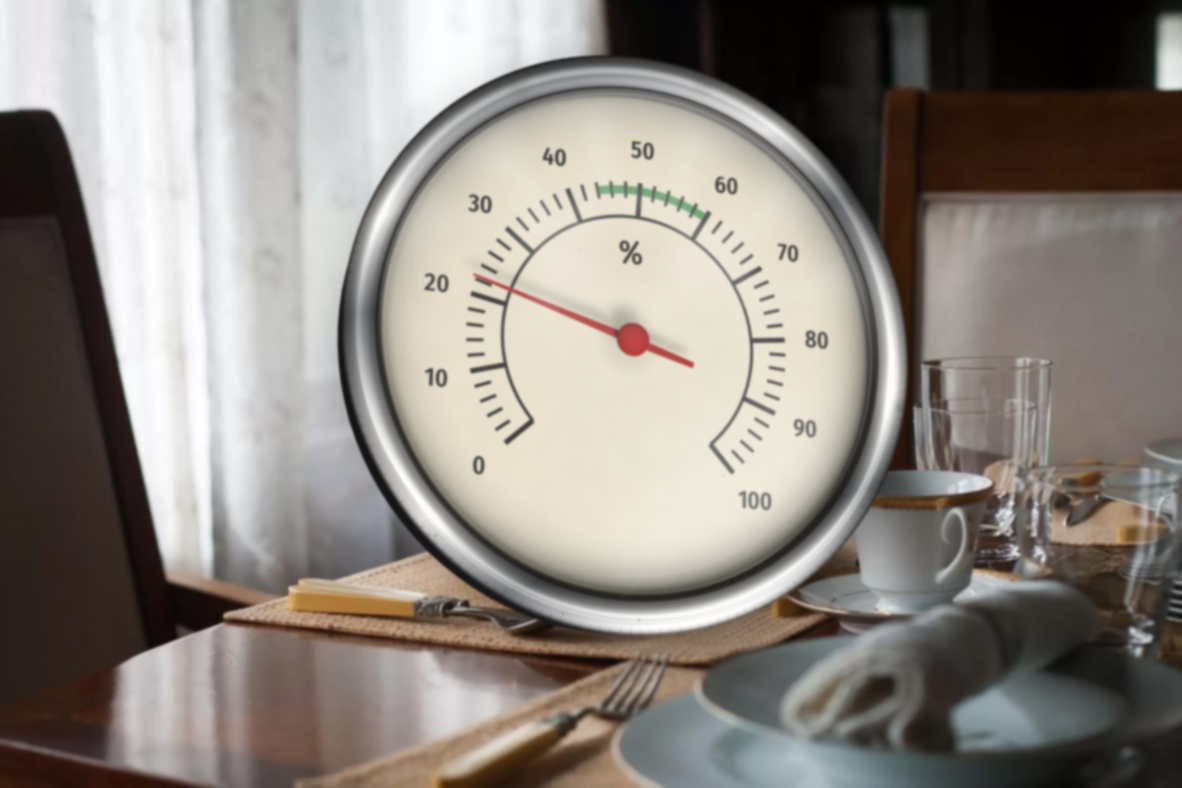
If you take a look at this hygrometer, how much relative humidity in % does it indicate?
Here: 22 %
